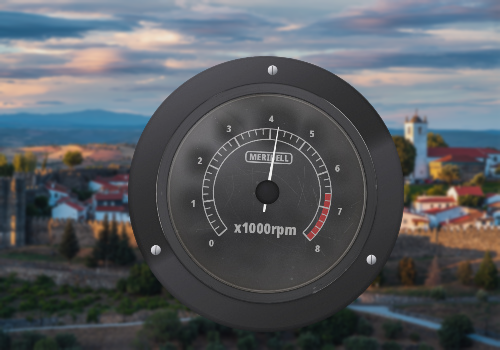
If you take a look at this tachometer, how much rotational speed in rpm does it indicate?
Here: 4200 rpm
